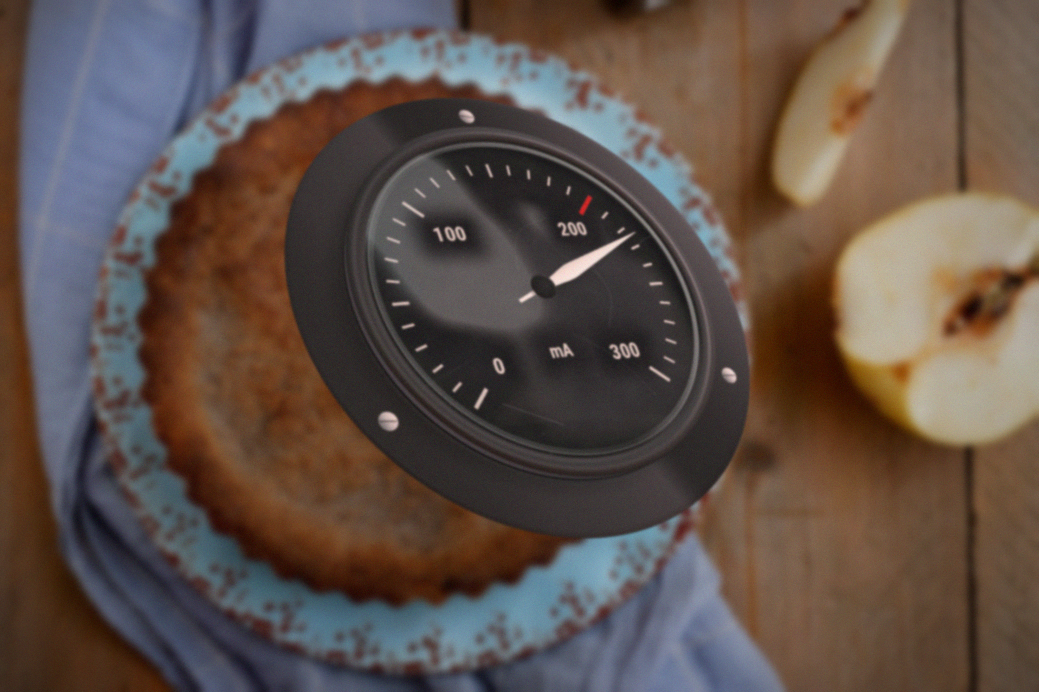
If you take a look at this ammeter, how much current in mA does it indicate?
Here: 225 mA
